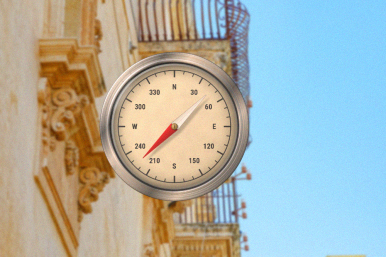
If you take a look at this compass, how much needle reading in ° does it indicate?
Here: 225 °
